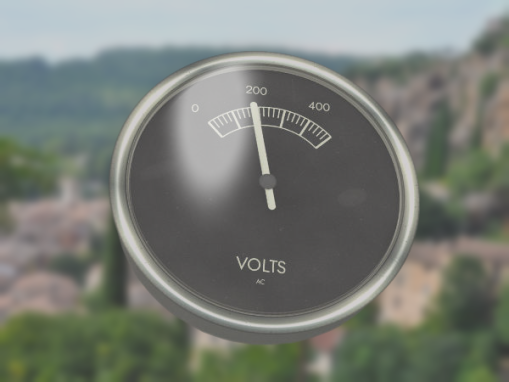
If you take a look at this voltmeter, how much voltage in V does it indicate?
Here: 180 V
